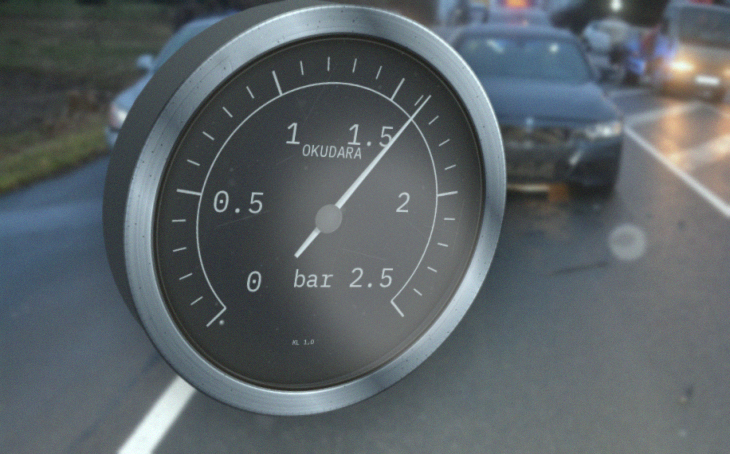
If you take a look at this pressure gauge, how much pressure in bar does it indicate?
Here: 1.6 bar
